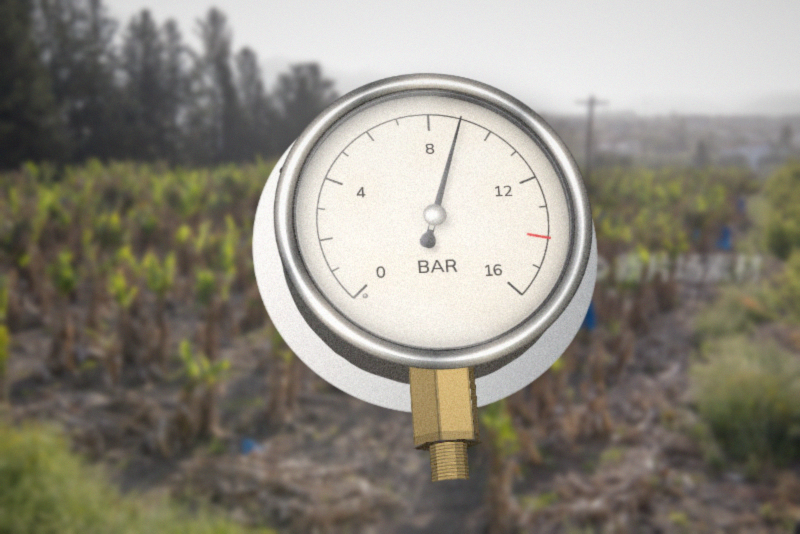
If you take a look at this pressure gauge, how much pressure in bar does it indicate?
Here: 9 bar
